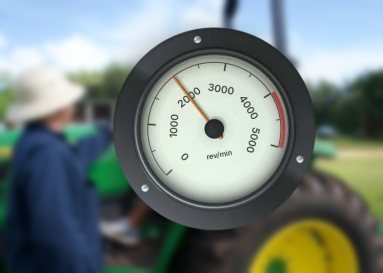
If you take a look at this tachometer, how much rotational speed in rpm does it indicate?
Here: 2000 rpm
